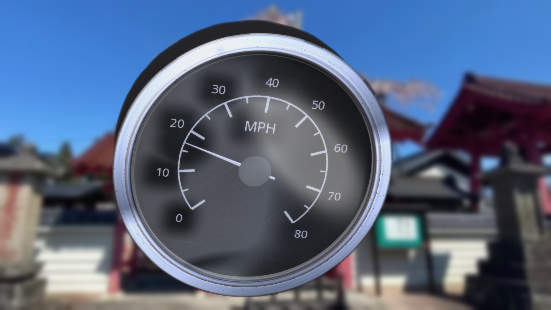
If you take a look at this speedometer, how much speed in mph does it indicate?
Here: 17.5 mph
